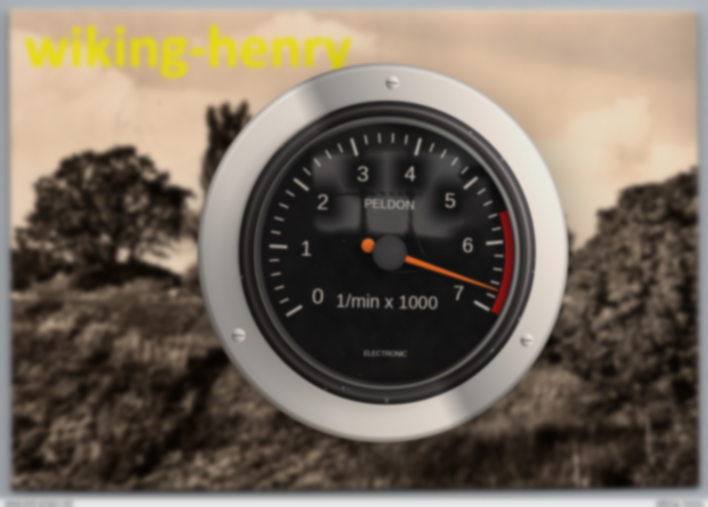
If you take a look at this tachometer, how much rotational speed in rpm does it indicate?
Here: 6700 rpm
